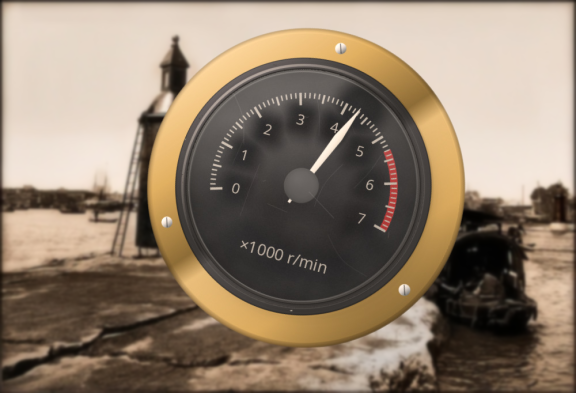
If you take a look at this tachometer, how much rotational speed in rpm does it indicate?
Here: 4300 rpm
